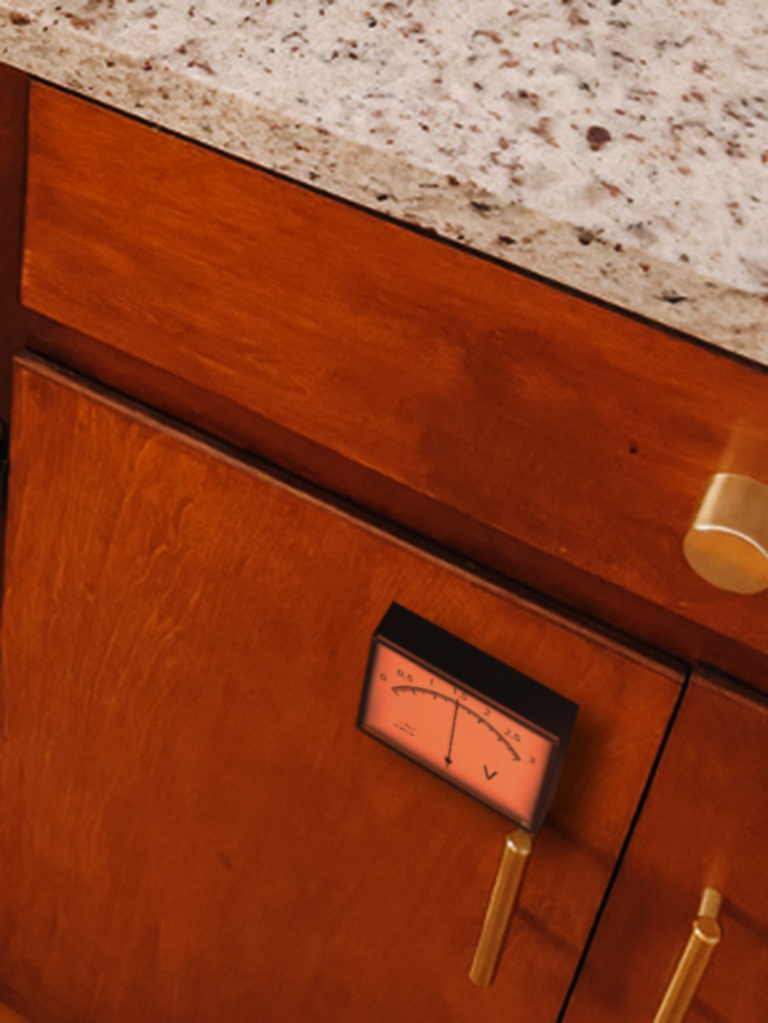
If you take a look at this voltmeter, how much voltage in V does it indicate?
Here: 1.5 V
